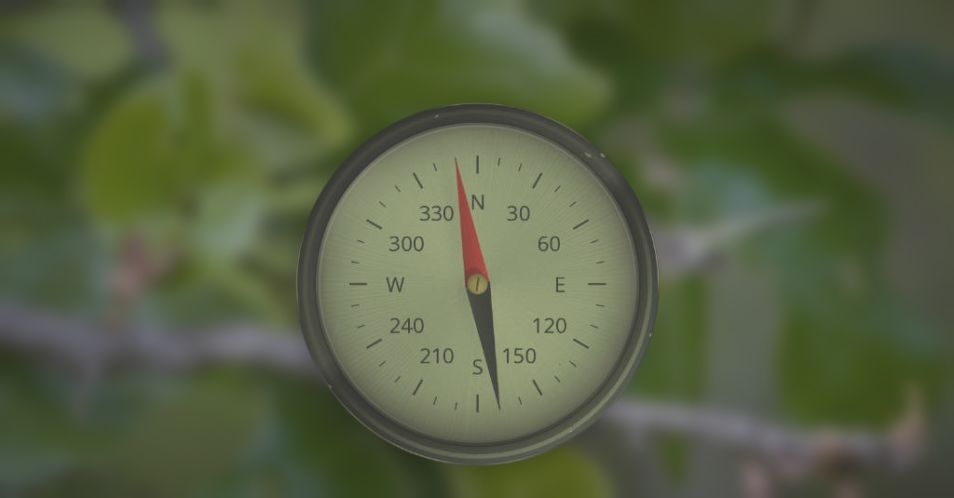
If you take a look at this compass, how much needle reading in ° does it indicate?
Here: 350 °
